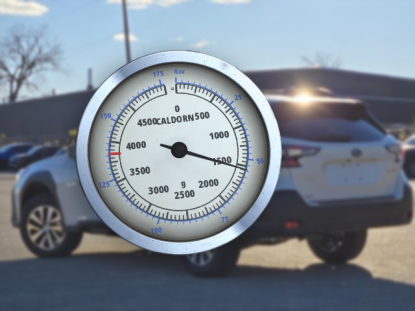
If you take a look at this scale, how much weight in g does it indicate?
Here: 1550 g
